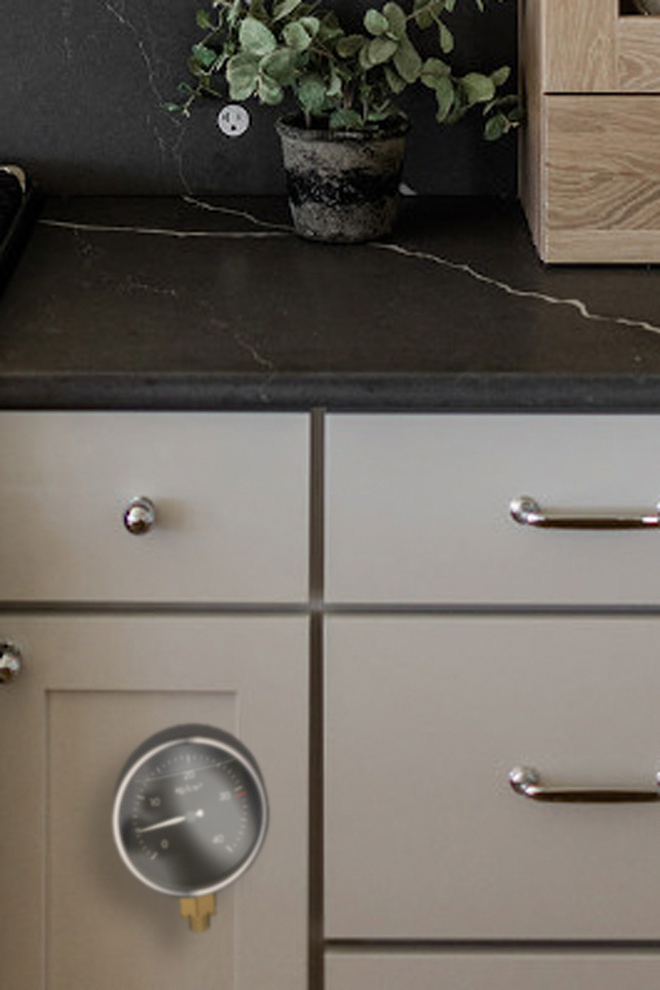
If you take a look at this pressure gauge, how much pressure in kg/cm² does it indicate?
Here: 5 kg/cm²
